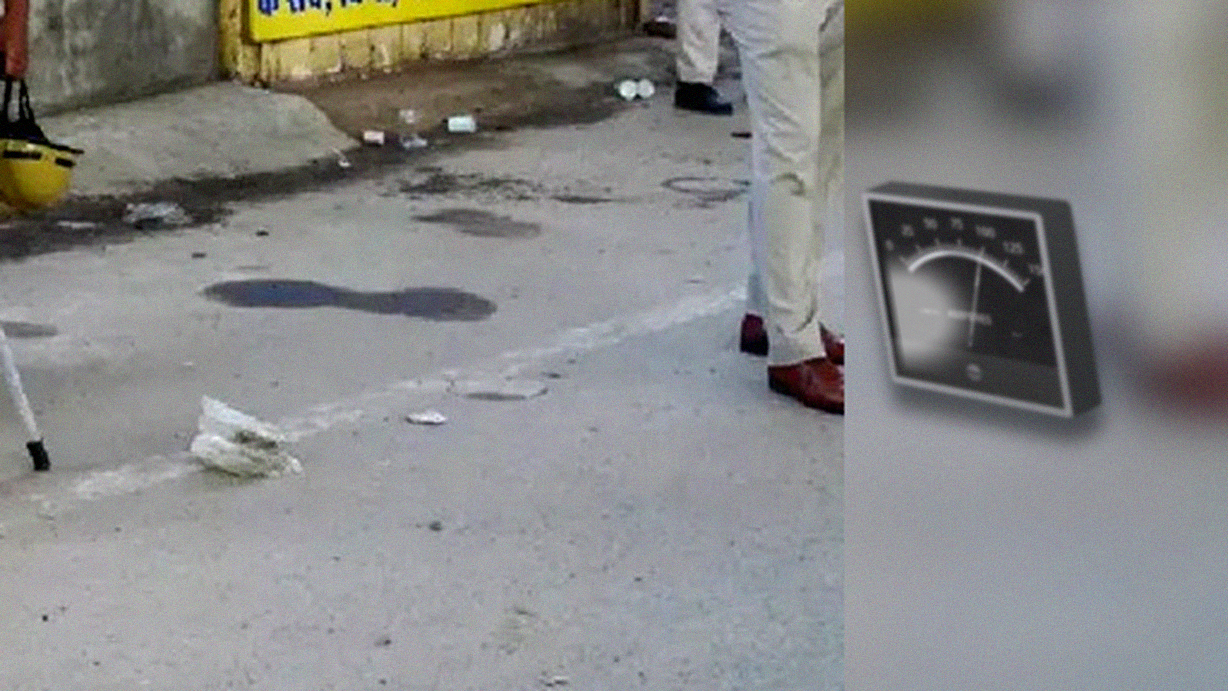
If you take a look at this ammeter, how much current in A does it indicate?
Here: 100 A
